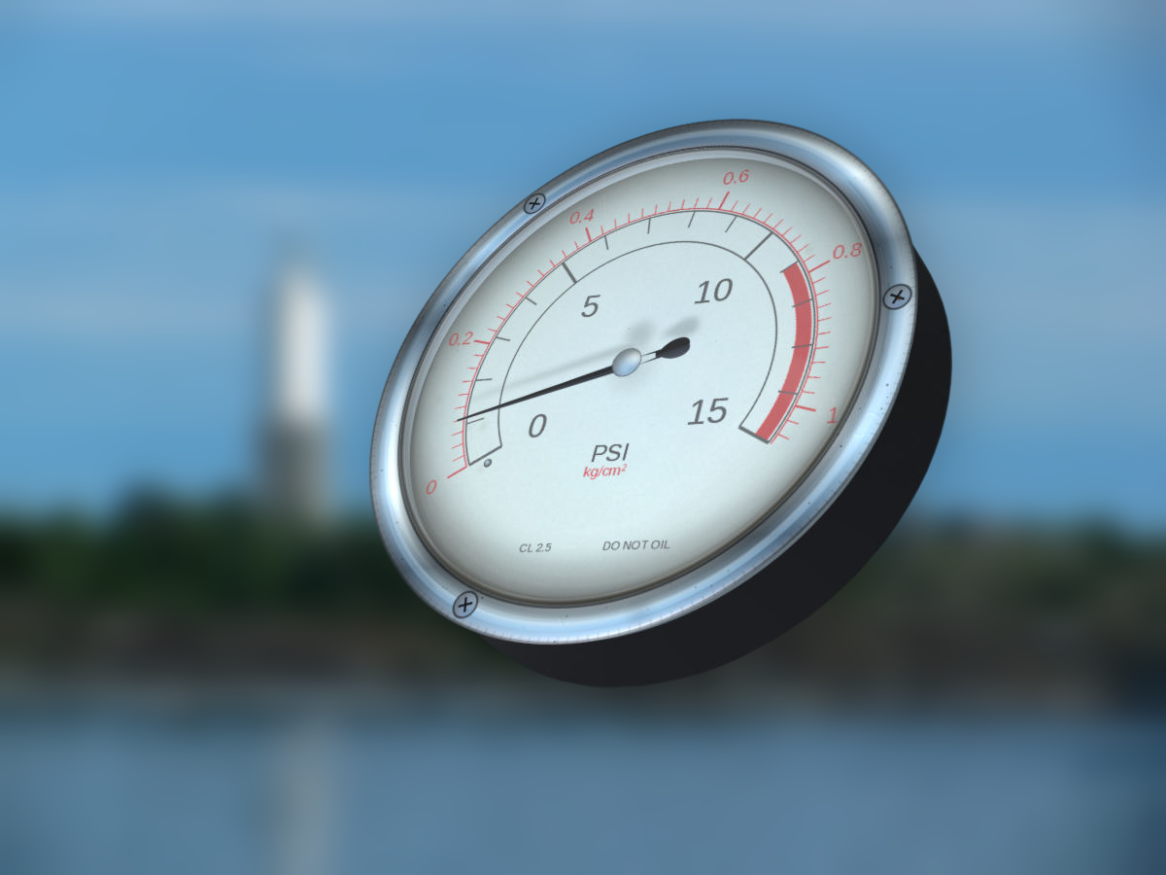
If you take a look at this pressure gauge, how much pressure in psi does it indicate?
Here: 1 psi
